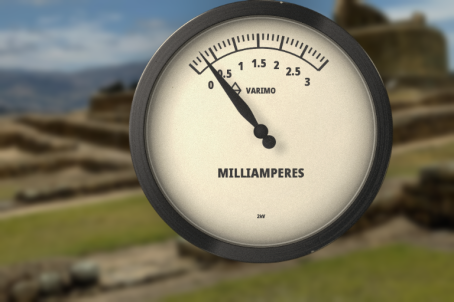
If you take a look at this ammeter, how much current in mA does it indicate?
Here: 0.3 mA
